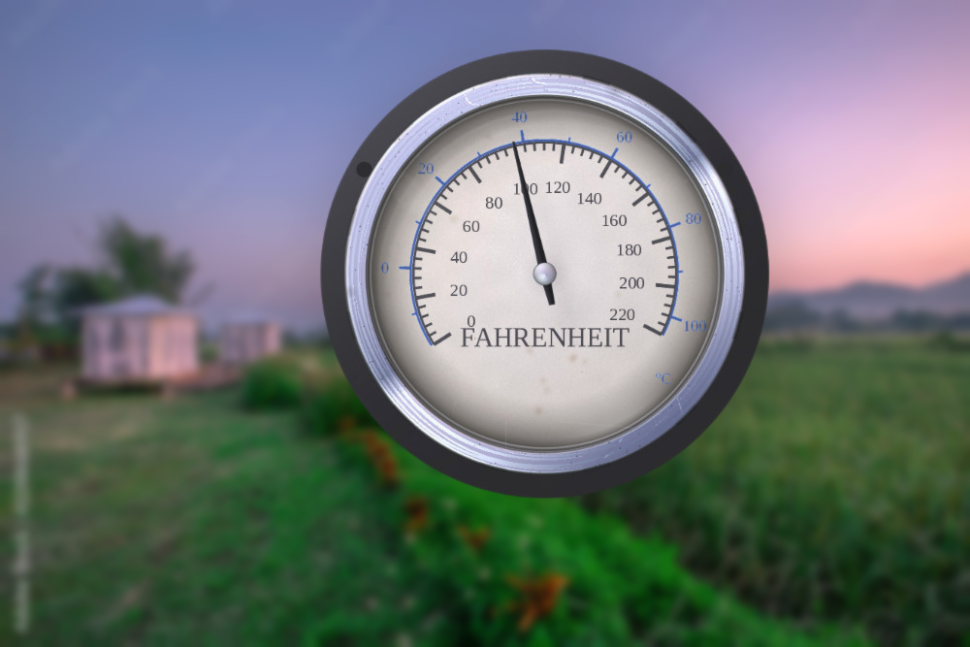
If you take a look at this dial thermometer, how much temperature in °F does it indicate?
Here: 100 °F
